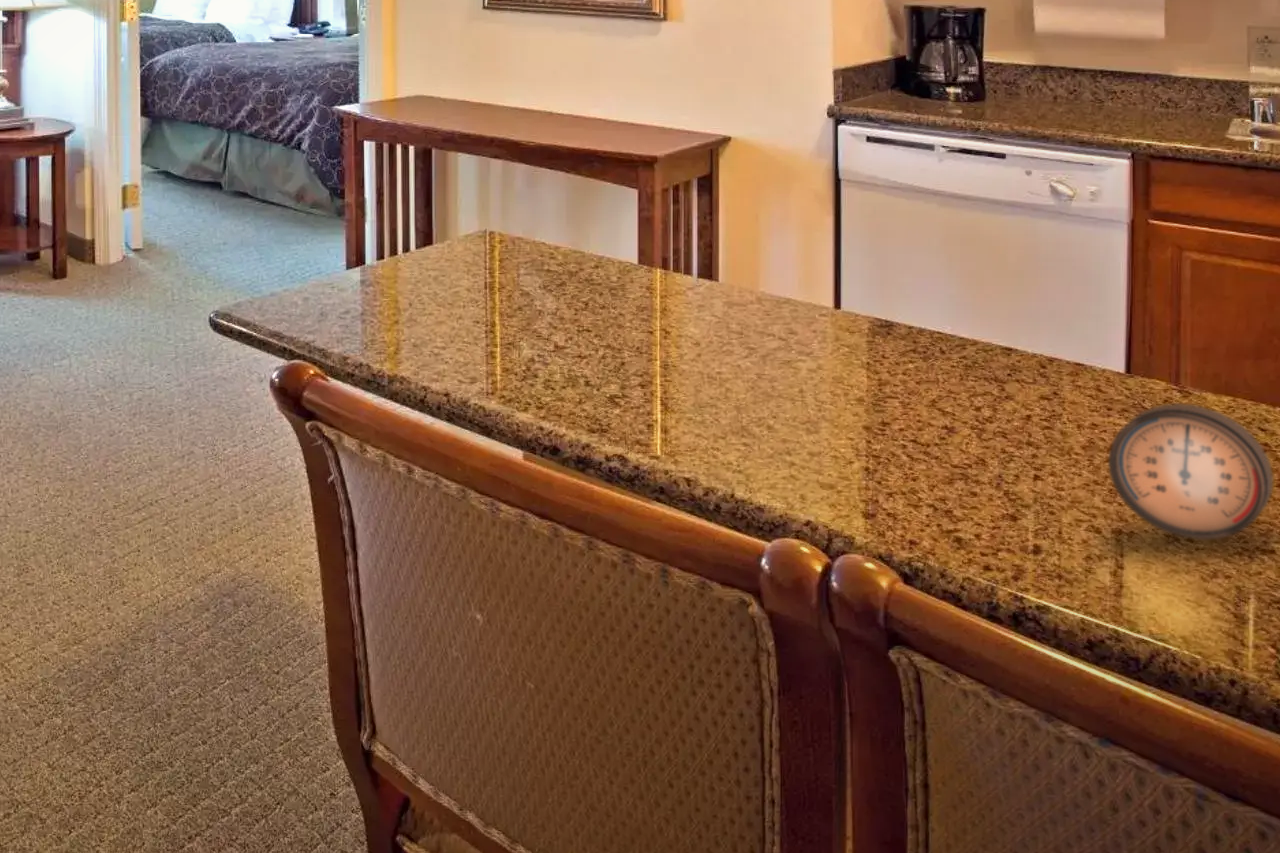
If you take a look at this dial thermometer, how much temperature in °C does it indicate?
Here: 10 °C
